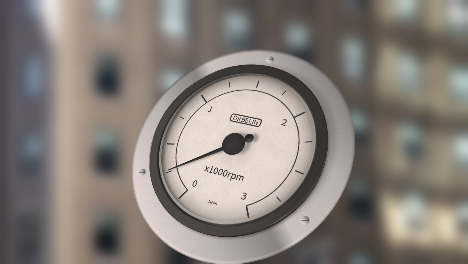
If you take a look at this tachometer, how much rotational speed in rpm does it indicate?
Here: 250 rpm
